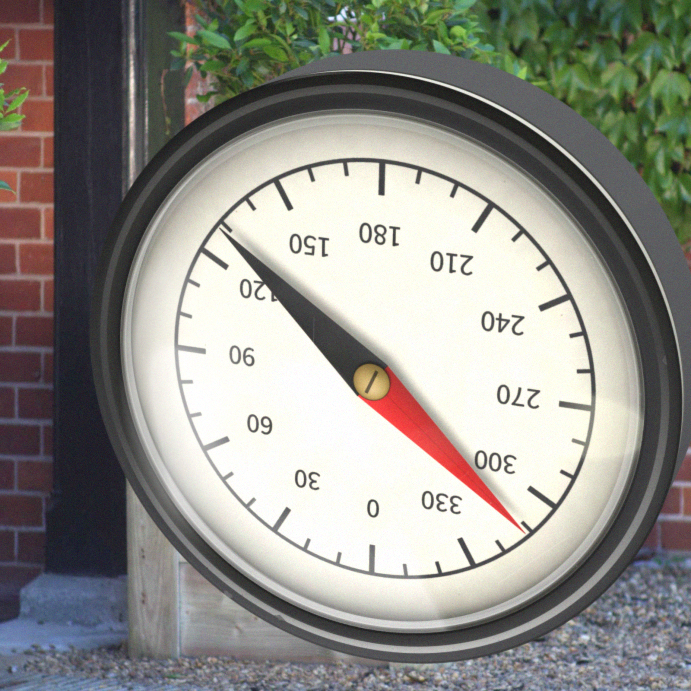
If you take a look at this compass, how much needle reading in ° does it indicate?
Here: 310 °
